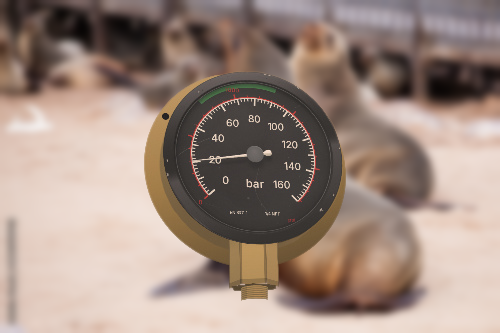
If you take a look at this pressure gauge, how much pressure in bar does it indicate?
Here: 20 bar
